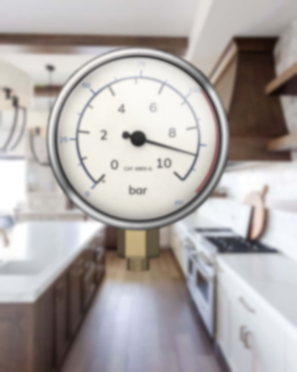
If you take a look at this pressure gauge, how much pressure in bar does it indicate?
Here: 9 bar
